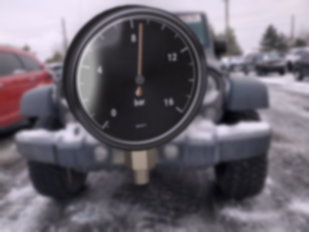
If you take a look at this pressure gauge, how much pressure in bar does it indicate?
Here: 8.5 bar
